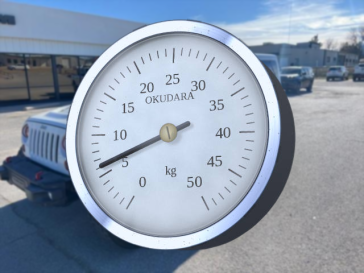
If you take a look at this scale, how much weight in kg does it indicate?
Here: 6 kg
